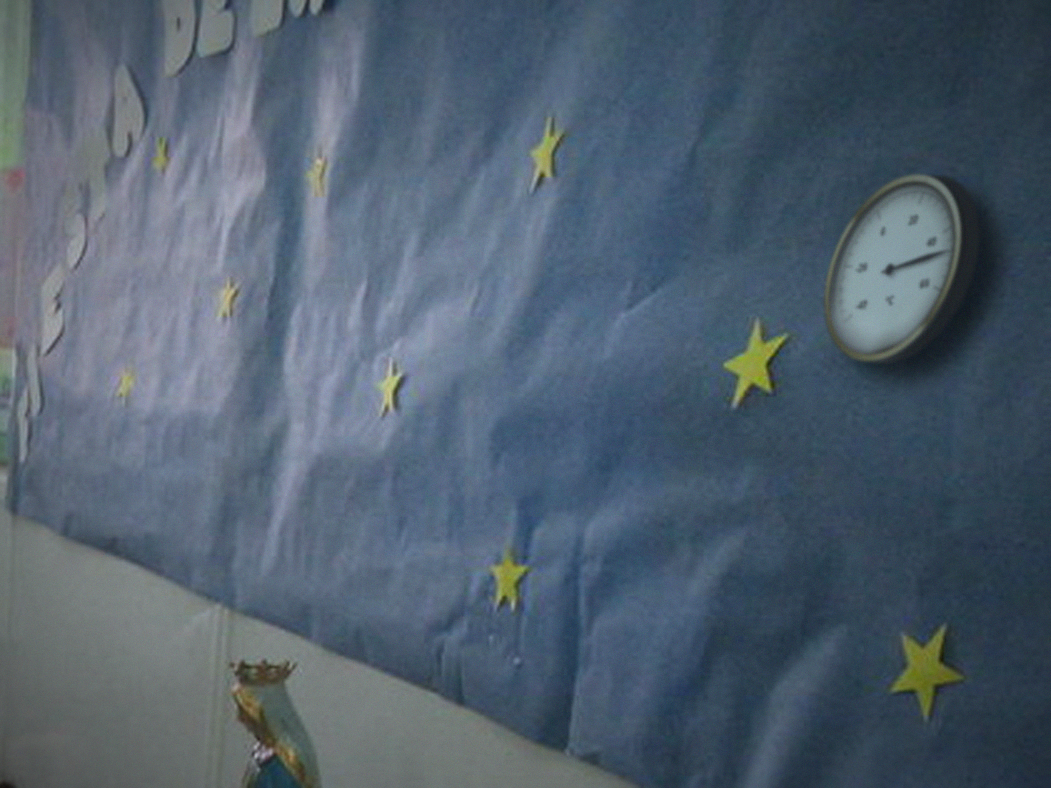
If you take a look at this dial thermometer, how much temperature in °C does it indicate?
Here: 48 °C
